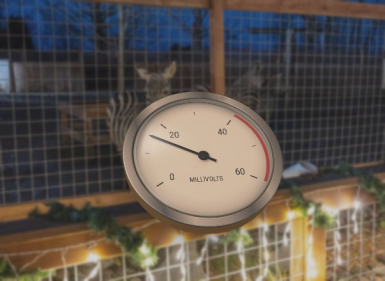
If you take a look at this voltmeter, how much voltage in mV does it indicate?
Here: 15 mV
